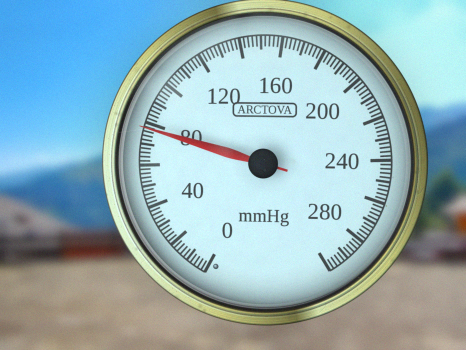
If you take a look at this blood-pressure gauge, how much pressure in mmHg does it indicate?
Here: 78 mmHg
